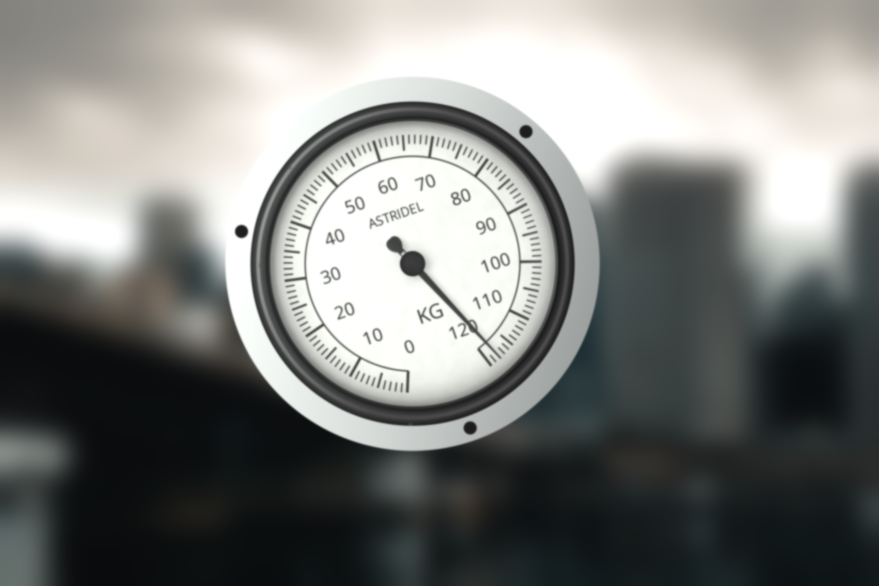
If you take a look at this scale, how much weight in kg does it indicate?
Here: 118 kg
